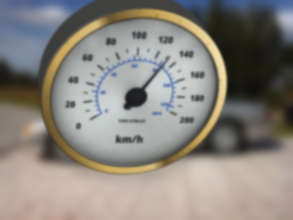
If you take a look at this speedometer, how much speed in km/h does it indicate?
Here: 130 km/h
